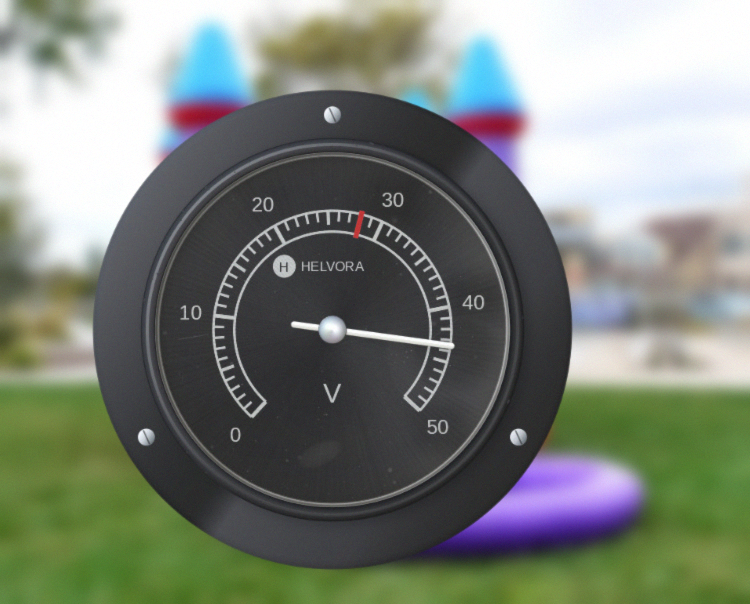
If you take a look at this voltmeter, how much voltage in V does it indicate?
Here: 43.5 V
